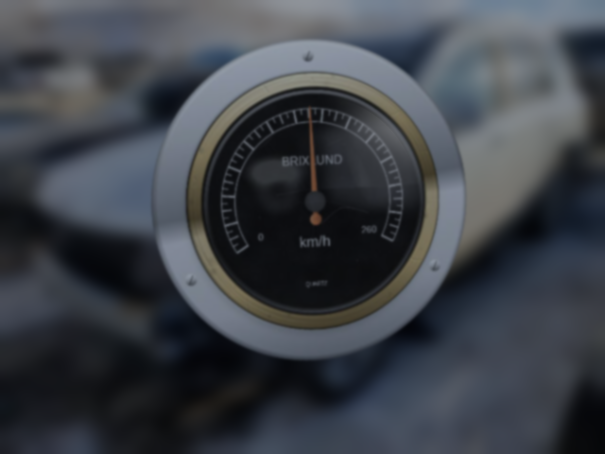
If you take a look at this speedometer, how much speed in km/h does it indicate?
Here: 130 km/h
